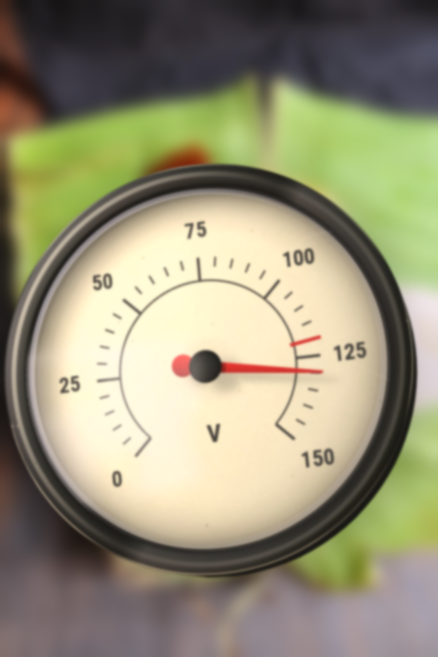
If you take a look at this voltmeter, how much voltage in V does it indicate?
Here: 130 V
